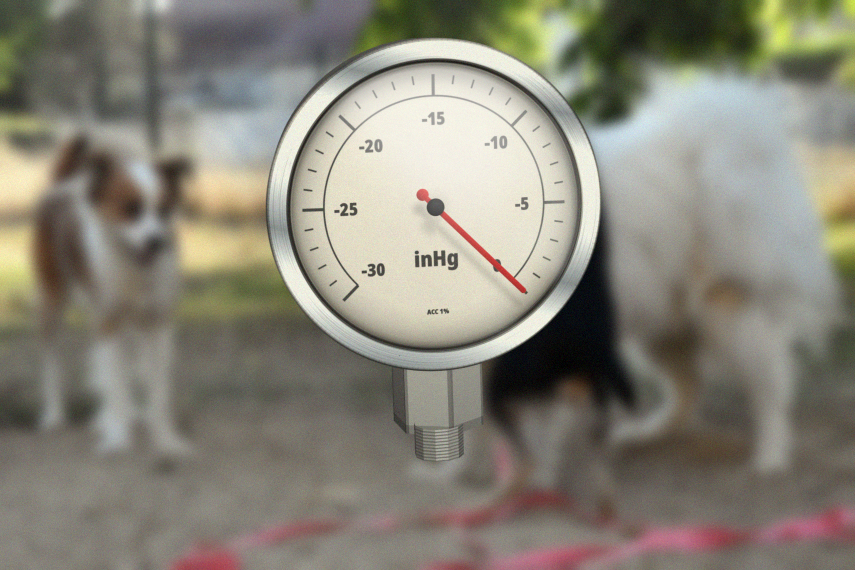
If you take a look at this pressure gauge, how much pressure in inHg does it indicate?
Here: 0 inHg
